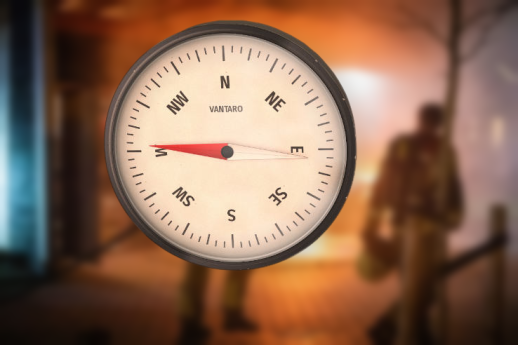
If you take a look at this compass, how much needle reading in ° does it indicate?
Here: 275 °
